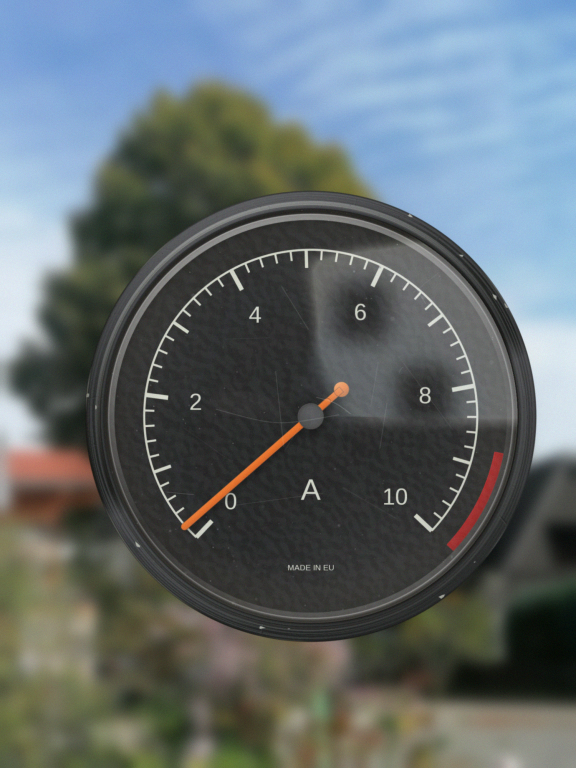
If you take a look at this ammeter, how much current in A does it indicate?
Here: 0.2 A
